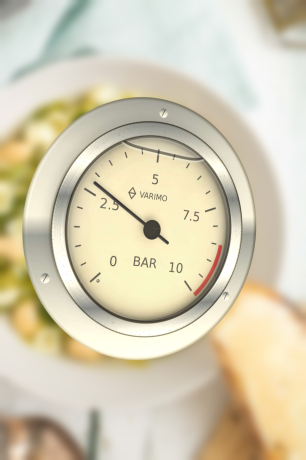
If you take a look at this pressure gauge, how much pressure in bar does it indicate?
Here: 2.75 bar
